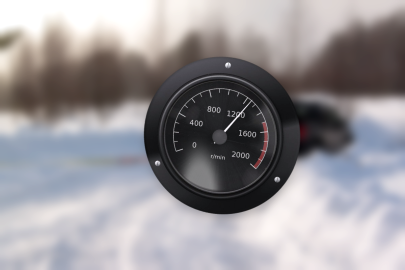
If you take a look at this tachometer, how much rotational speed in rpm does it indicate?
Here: 1250 rpm
